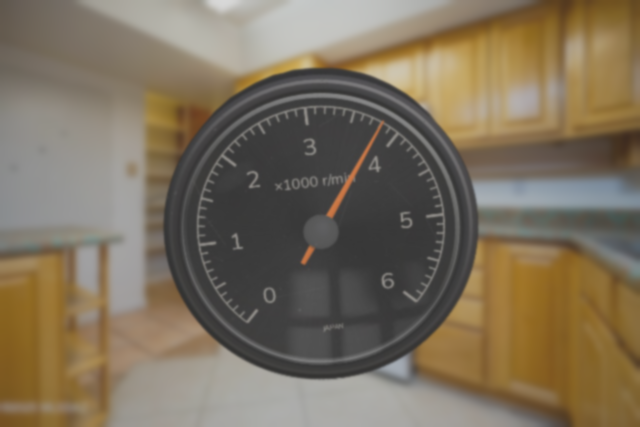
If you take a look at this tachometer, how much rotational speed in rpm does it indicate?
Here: 3800 rpm
